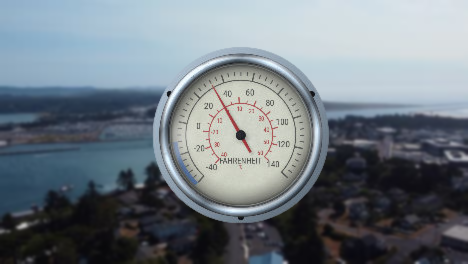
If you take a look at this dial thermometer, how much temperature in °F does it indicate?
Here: 32 °F
